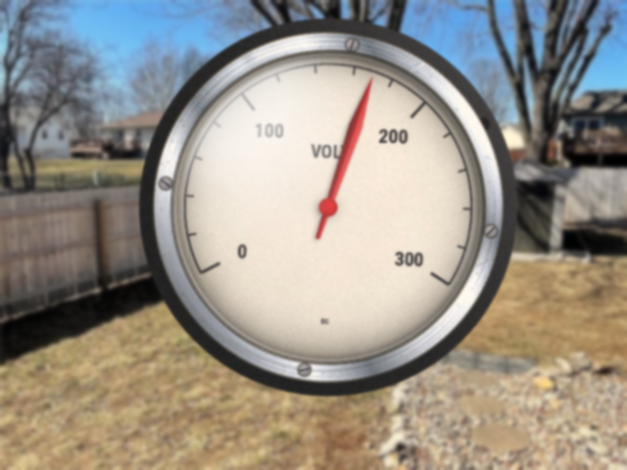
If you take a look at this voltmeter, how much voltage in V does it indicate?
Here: 170 V
